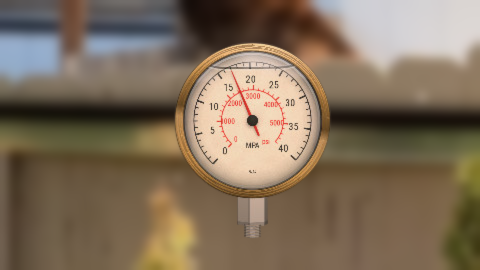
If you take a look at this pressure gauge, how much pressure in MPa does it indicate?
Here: 17 MPa
